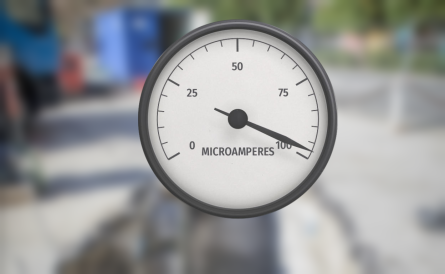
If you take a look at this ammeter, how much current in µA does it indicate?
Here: 97.5 µA
